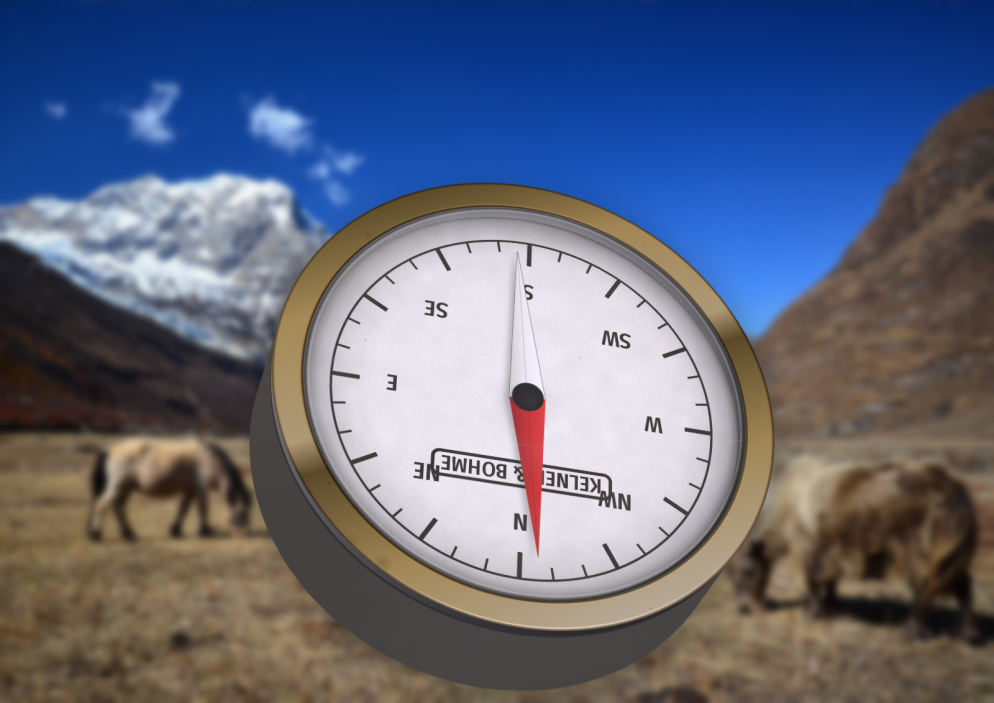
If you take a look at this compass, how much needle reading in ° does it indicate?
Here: 355 °
